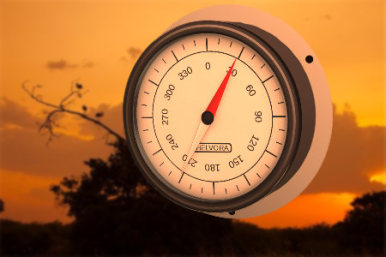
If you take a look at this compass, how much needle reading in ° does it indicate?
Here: 30 °
